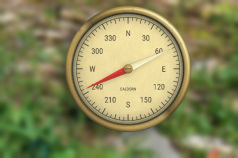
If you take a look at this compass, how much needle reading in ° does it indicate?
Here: 245 °
